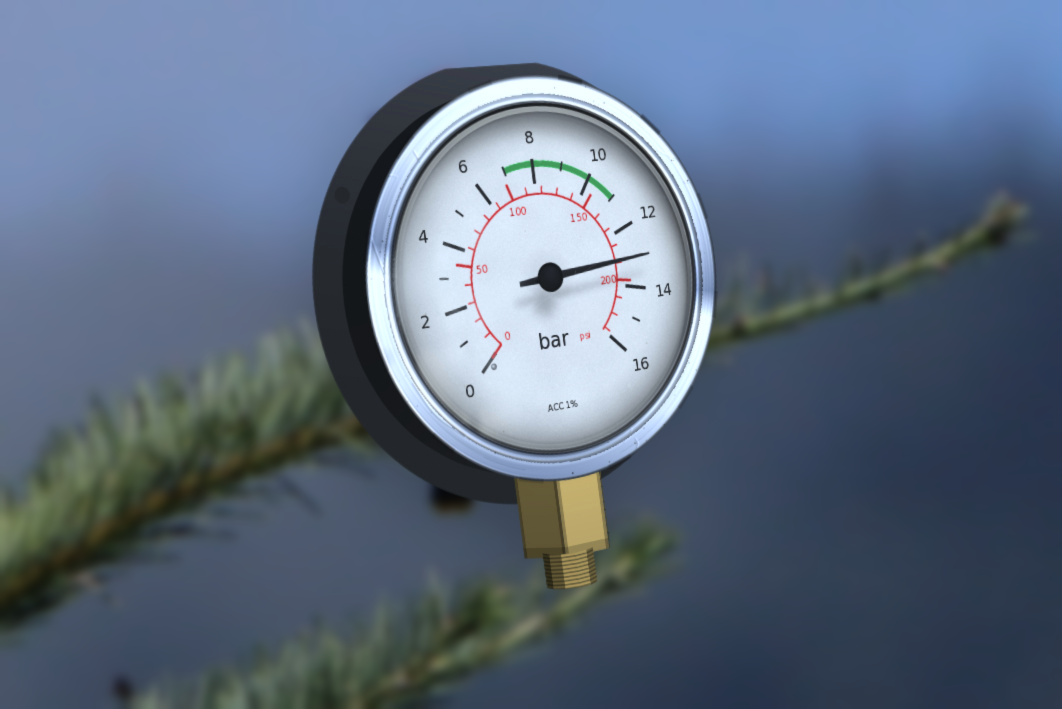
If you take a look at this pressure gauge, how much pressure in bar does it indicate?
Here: 13 bar
